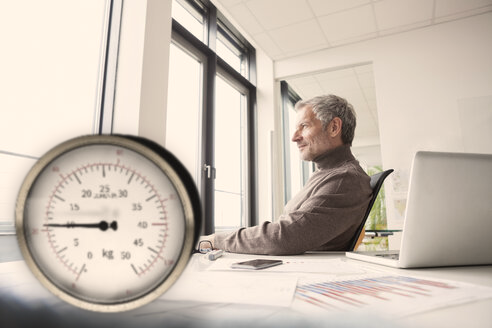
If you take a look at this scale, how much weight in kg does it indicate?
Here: 10 kg
